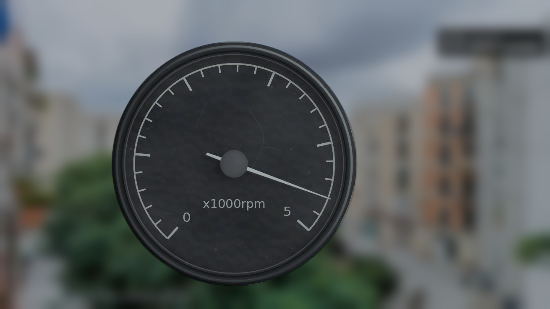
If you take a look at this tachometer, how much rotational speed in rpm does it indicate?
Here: 4600 rpm
